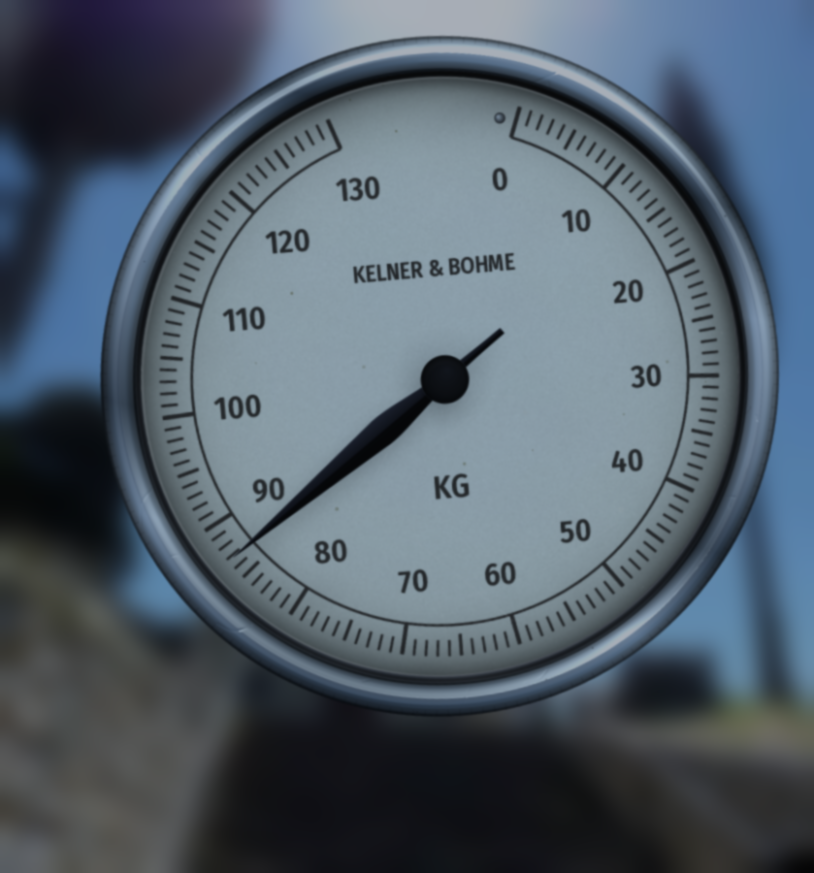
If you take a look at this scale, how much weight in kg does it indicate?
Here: 87 kg
